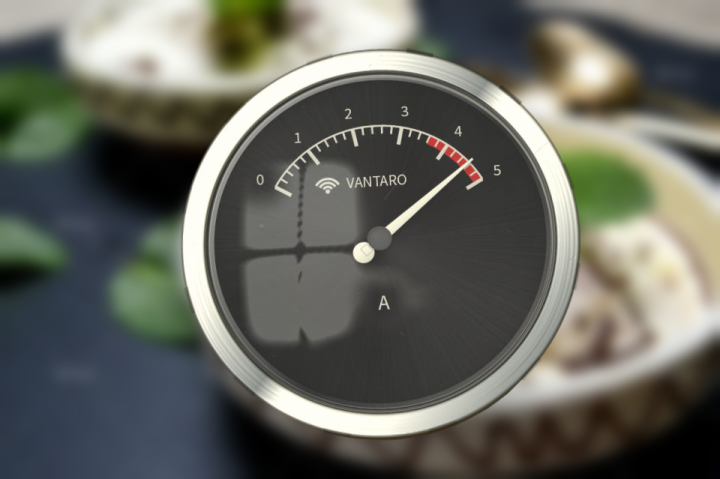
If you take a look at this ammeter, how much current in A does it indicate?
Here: 4.6 A
